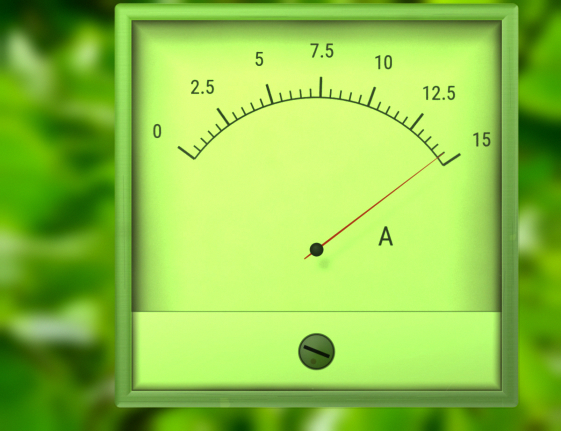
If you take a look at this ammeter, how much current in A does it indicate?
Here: 14.5 A
